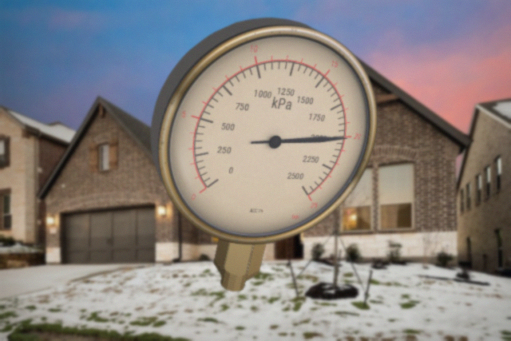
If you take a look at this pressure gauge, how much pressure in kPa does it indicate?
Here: 2000 kPa
